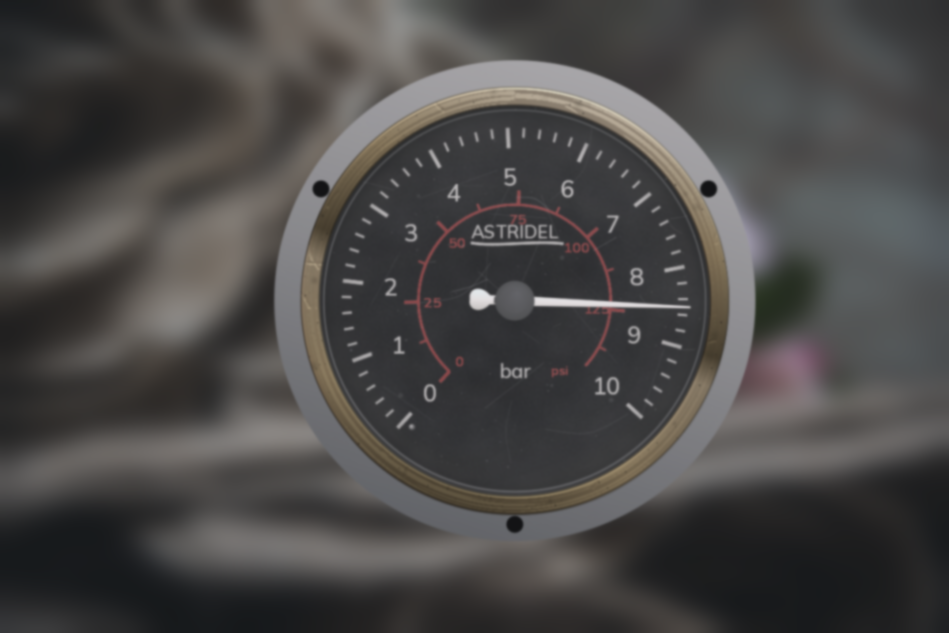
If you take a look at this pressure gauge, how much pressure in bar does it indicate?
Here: 8.5 bar
